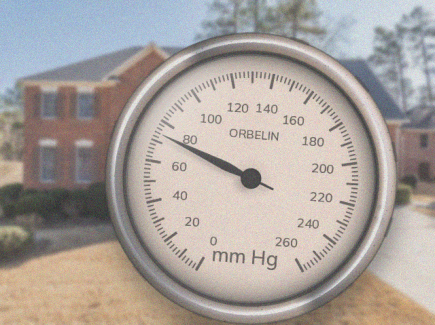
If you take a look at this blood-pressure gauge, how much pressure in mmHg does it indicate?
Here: 74 mmHg
